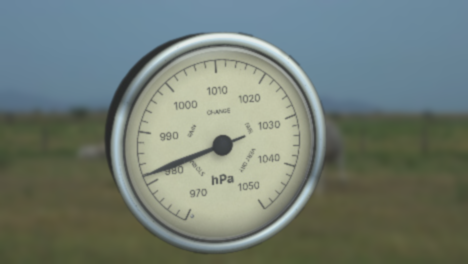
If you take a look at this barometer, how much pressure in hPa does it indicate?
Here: 982 hPa
